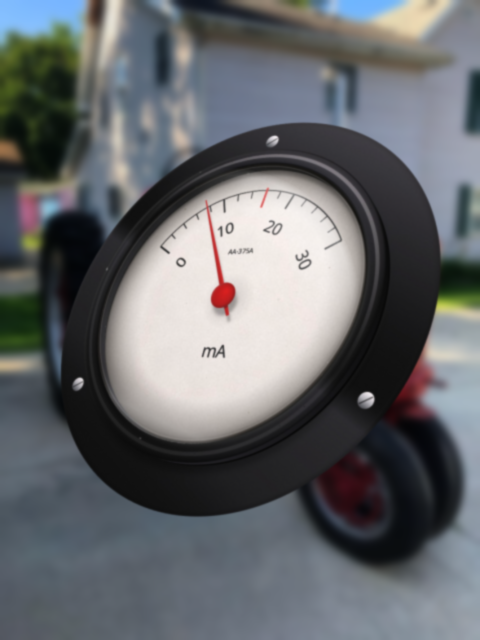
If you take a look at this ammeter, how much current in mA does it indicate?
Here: 8 mA
